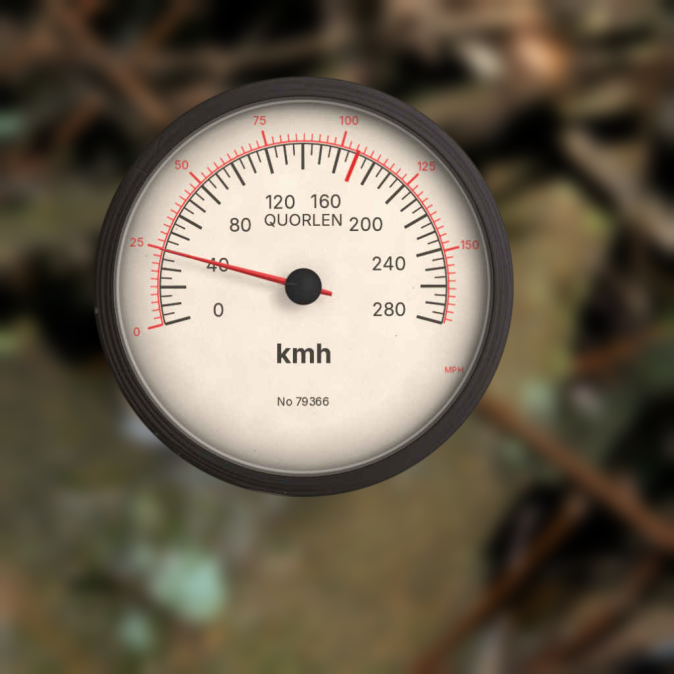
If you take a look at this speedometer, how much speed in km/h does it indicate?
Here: 40 km/h
